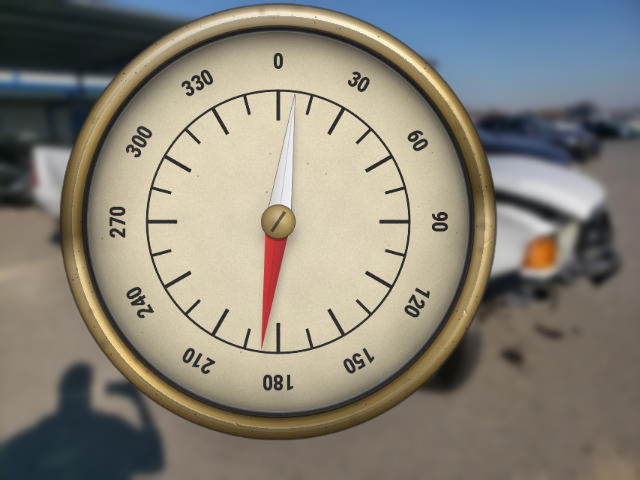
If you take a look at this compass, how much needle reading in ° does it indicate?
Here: 187.5 °
